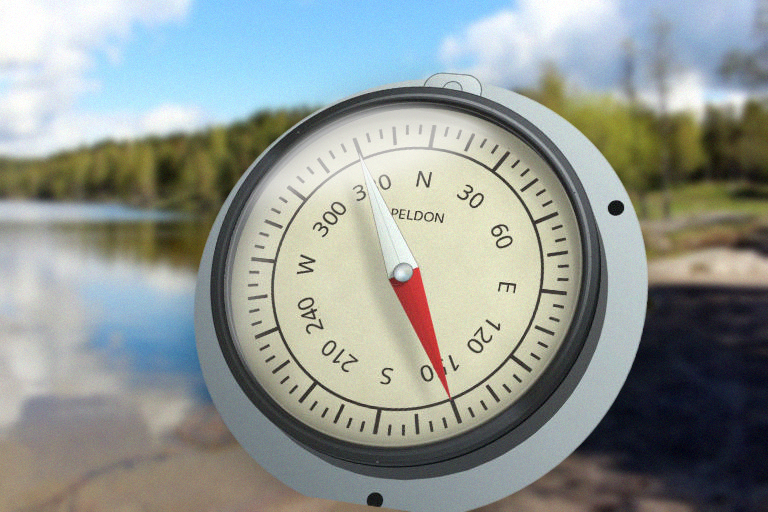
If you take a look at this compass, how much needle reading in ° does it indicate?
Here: 150 °
